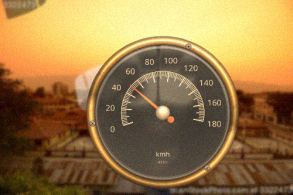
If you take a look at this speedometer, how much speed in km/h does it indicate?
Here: 50 km/h
